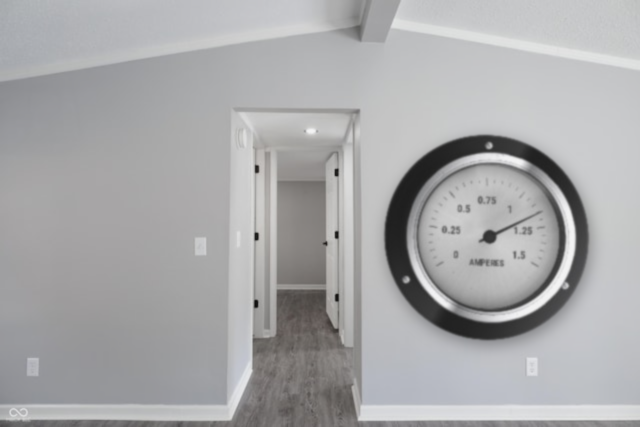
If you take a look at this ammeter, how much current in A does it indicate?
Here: 1.15 A
